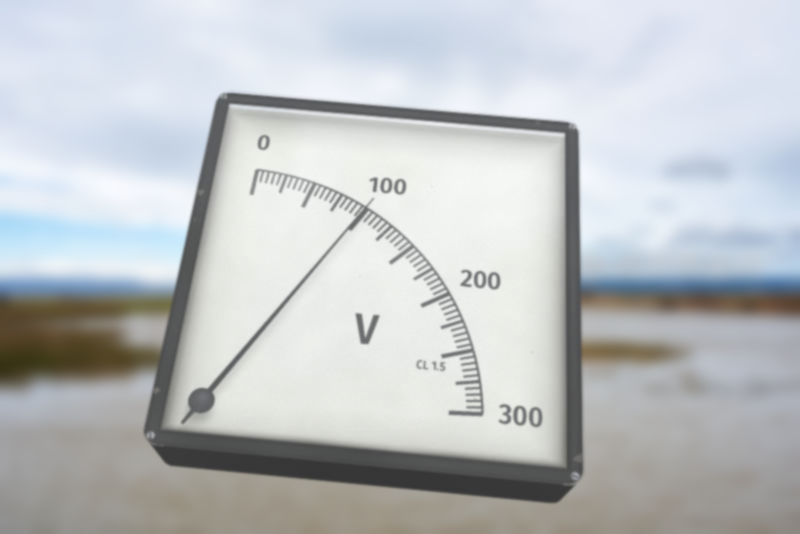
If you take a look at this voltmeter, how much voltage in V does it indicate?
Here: 100 V
